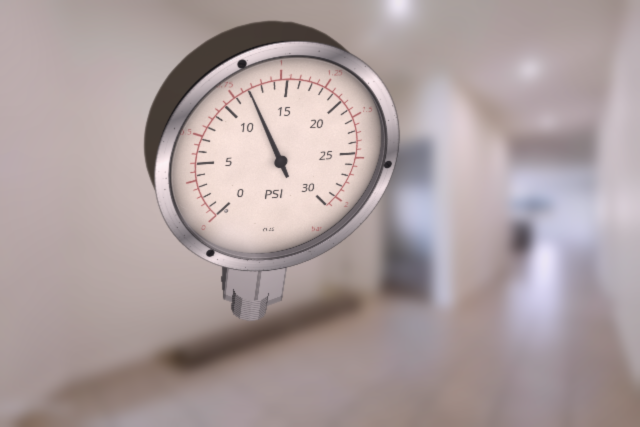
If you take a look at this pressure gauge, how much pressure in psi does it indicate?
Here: 12 psi
